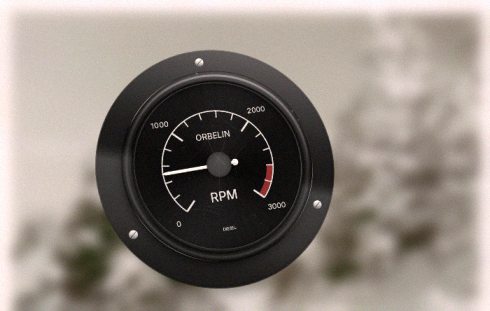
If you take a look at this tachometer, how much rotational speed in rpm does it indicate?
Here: 500 rpm
